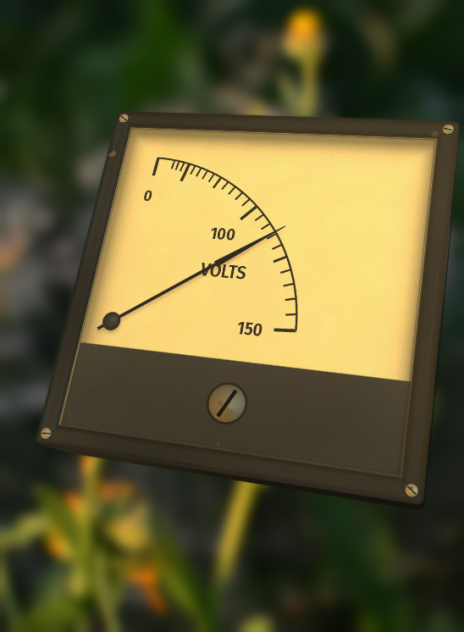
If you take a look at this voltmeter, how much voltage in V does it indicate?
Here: 115 V
